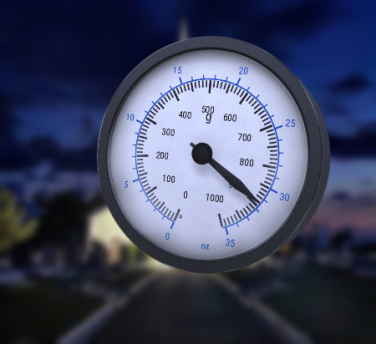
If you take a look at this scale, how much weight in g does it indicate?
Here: 890 g
